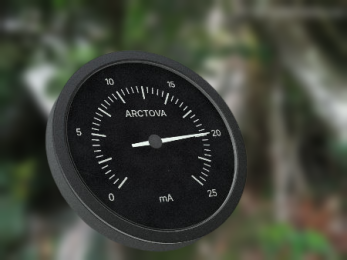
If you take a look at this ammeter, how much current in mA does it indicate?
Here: 20 mA
